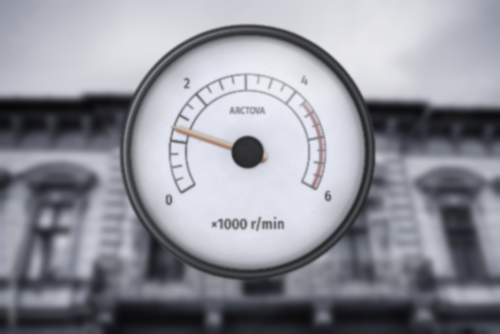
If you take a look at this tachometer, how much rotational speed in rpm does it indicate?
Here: 1250 rpm
